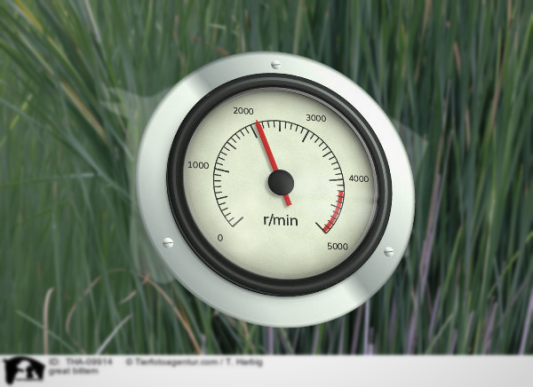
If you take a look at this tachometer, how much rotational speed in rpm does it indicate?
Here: 2100 rpm
